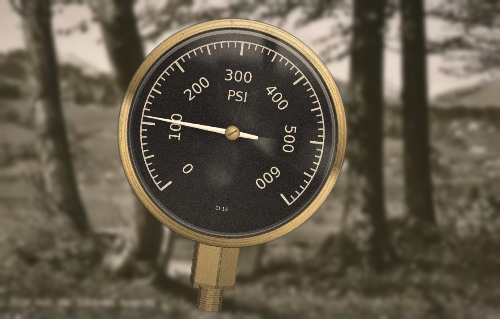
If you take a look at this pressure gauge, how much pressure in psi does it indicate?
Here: 110 psi
